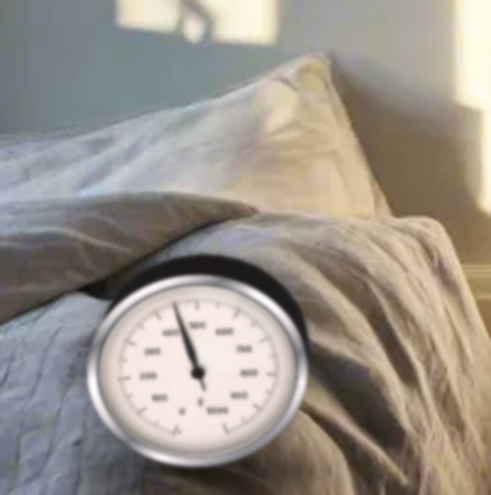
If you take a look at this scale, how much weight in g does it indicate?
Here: 450 g
